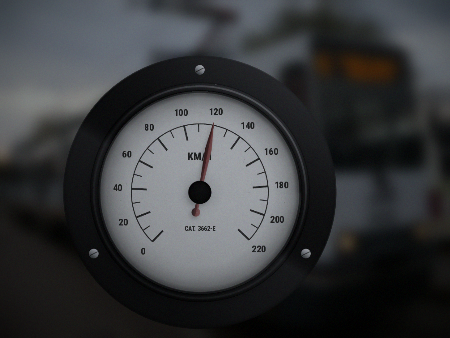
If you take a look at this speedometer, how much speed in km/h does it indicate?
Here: 120 km/h
